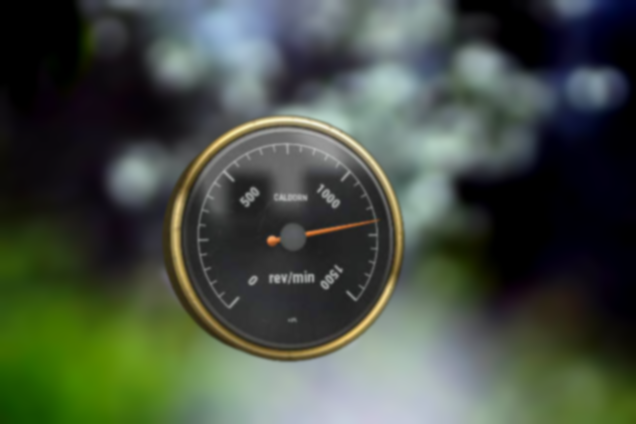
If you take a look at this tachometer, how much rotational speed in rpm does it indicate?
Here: 1200 rpm
